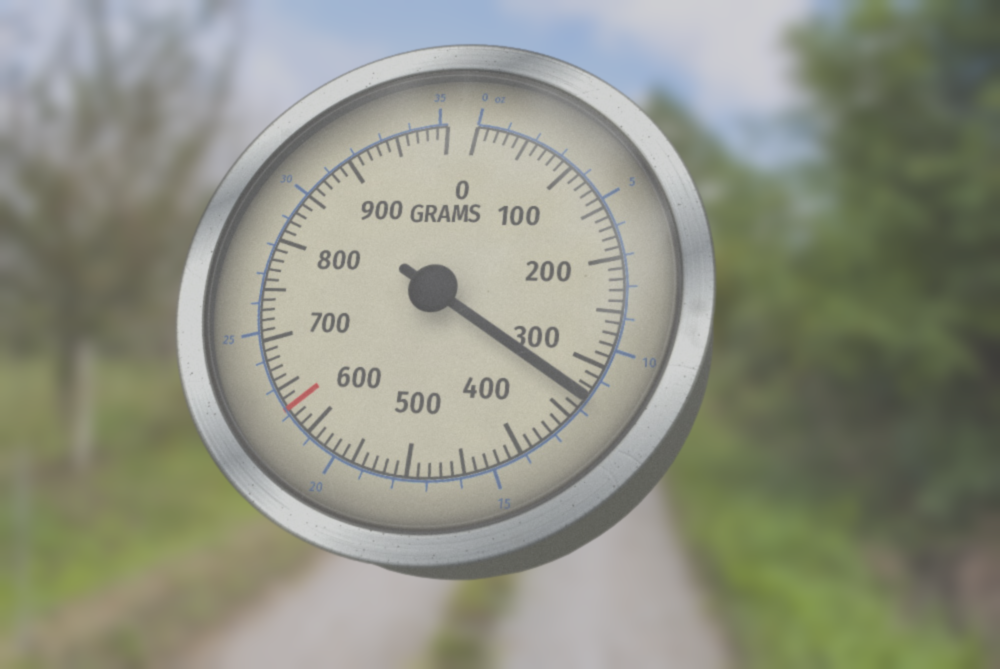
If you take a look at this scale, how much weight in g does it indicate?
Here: 330 g
